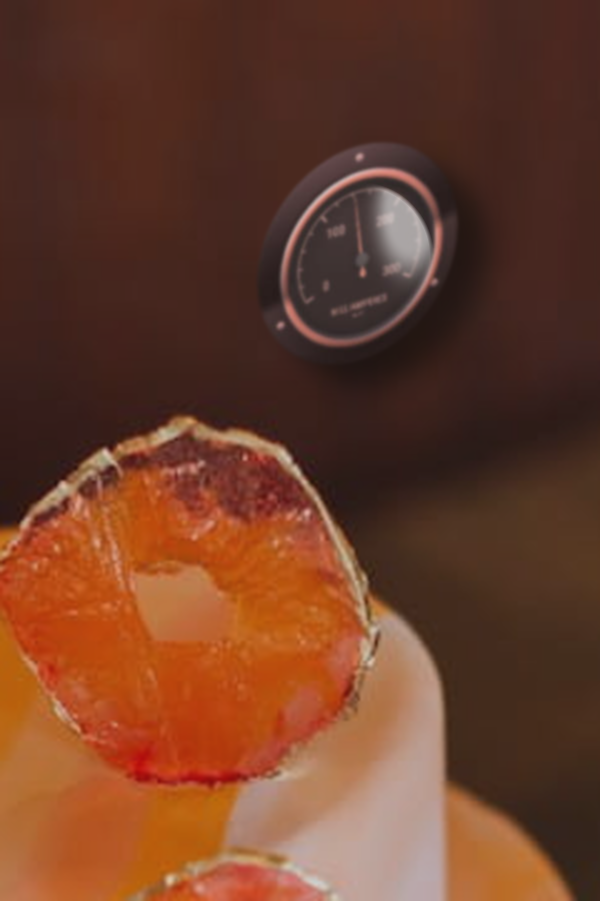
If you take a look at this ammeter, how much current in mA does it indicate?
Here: 140 mA
